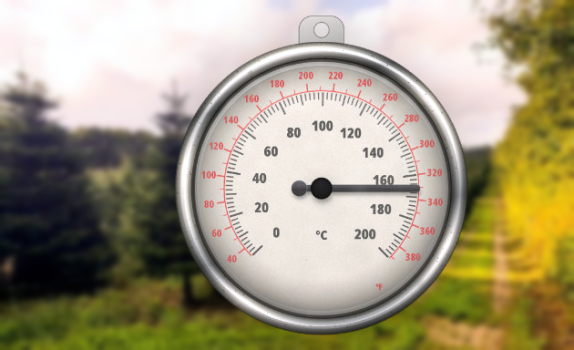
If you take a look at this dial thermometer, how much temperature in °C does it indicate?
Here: 166 °C
